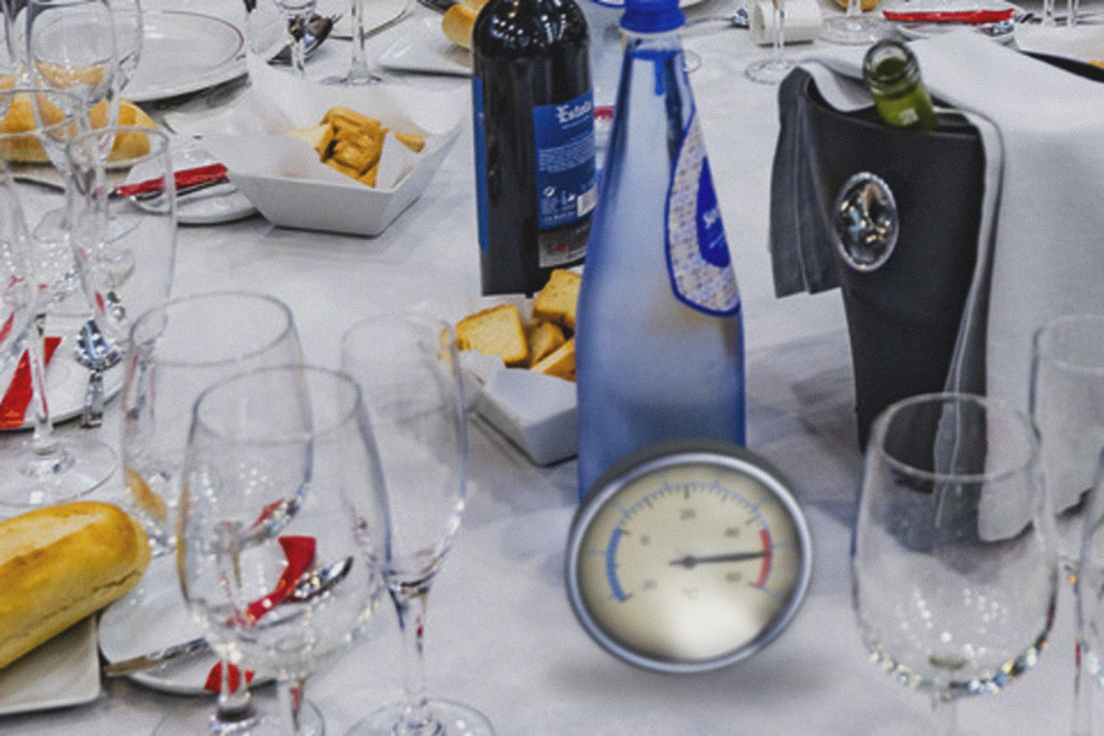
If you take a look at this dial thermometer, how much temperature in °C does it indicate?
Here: 50 °C
